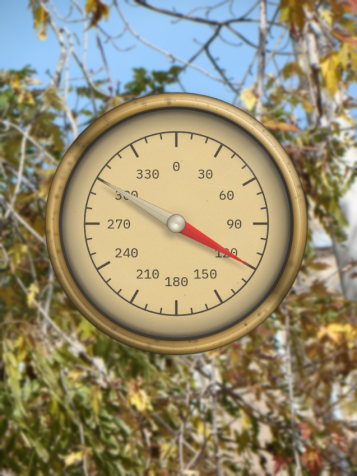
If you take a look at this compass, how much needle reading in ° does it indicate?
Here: 120 °
